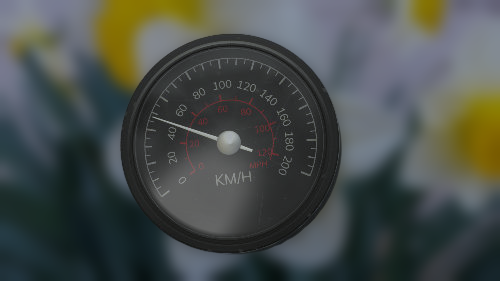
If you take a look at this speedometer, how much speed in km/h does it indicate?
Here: 47.5 km/h
